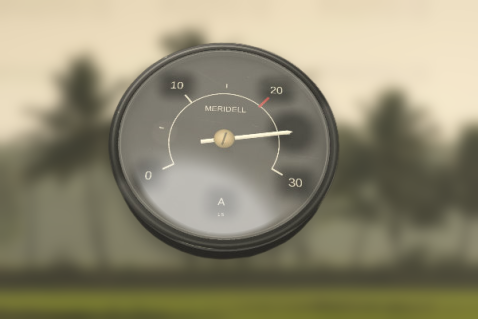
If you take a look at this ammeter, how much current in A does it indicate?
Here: 25 A
